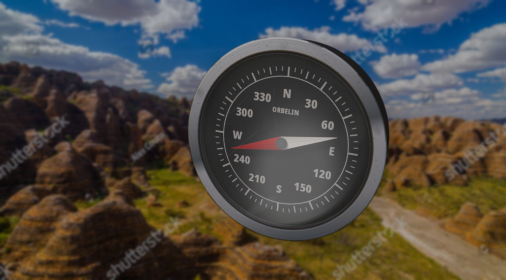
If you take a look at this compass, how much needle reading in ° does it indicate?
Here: 255 °
